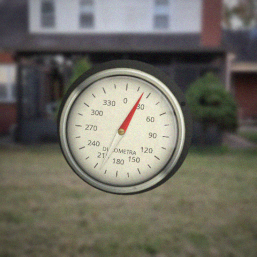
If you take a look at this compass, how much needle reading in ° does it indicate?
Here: 22.5 °
